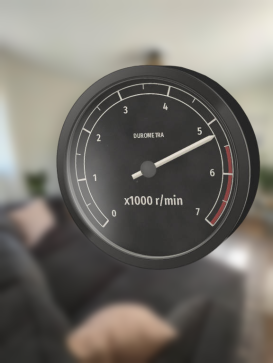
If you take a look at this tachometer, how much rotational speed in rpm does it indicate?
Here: 5250 rpm
